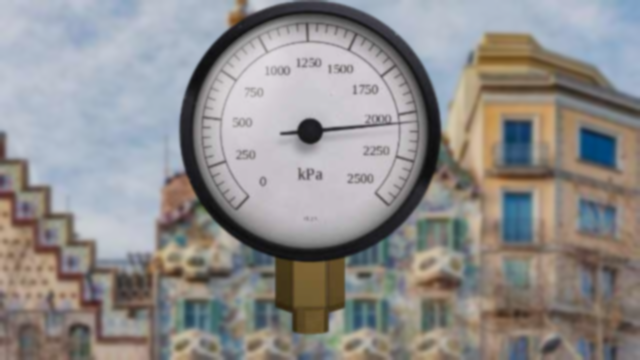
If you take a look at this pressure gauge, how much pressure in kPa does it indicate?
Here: 2050 kPa
